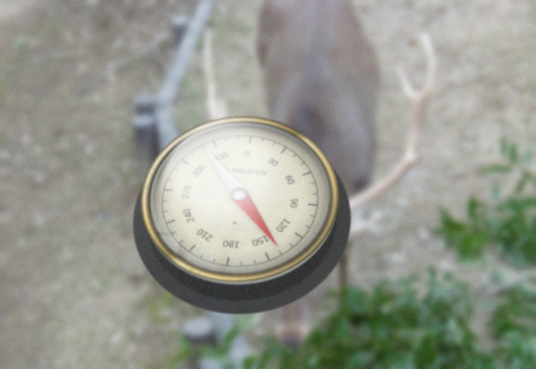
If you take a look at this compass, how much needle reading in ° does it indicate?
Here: 140 °
